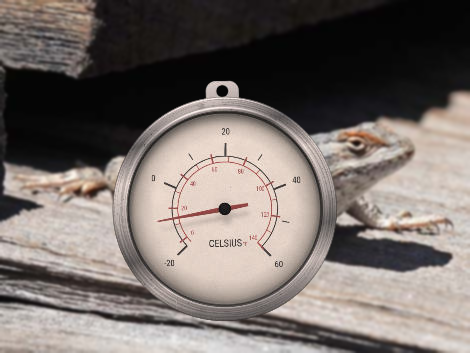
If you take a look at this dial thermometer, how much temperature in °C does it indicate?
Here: -10 °C
